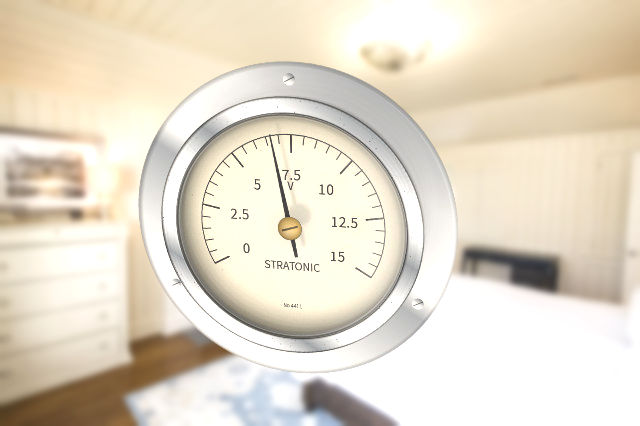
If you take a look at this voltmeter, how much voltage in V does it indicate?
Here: 6.75 V
